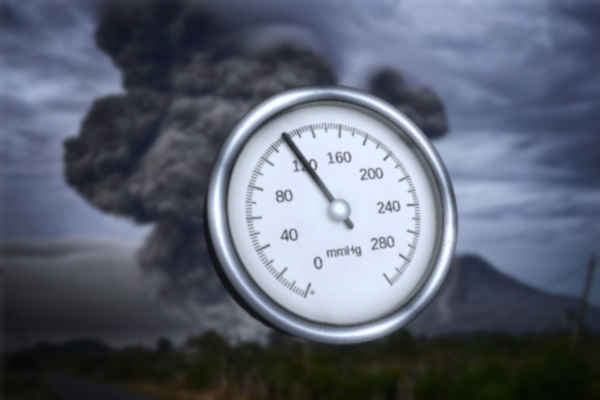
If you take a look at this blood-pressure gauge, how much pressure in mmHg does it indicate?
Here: 120 mmHg
